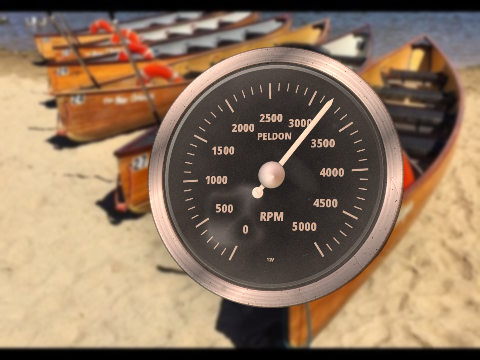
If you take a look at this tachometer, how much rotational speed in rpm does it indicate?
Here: 3200 rpm
